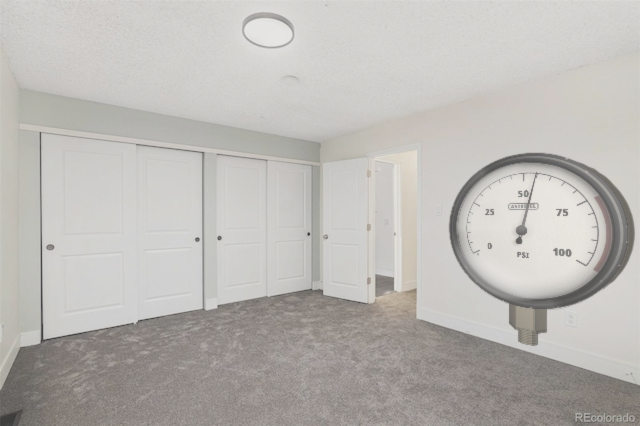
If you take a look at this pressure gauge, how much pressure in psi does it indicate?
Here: 55 psi
